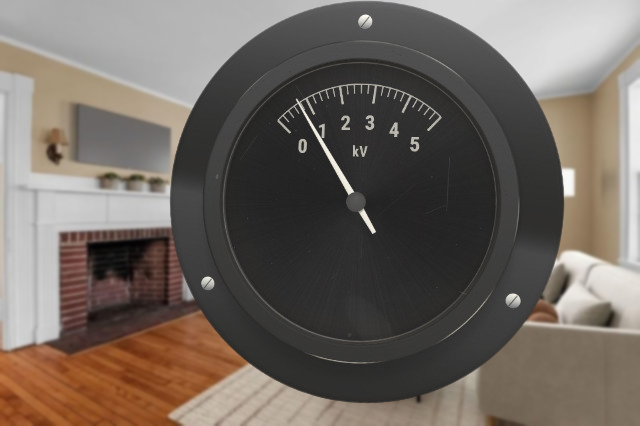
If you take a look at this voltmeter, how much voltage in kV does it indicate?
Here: 0.8 kV
